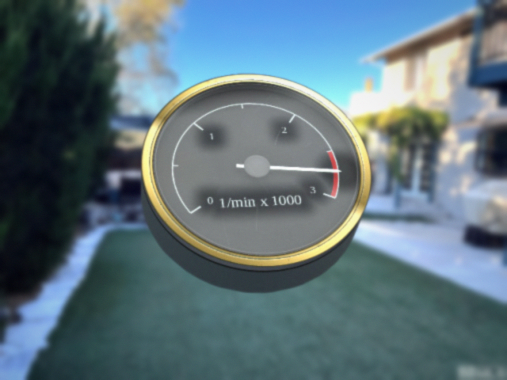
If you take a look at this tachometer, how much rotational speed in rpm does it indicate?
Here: 2750 rpm
